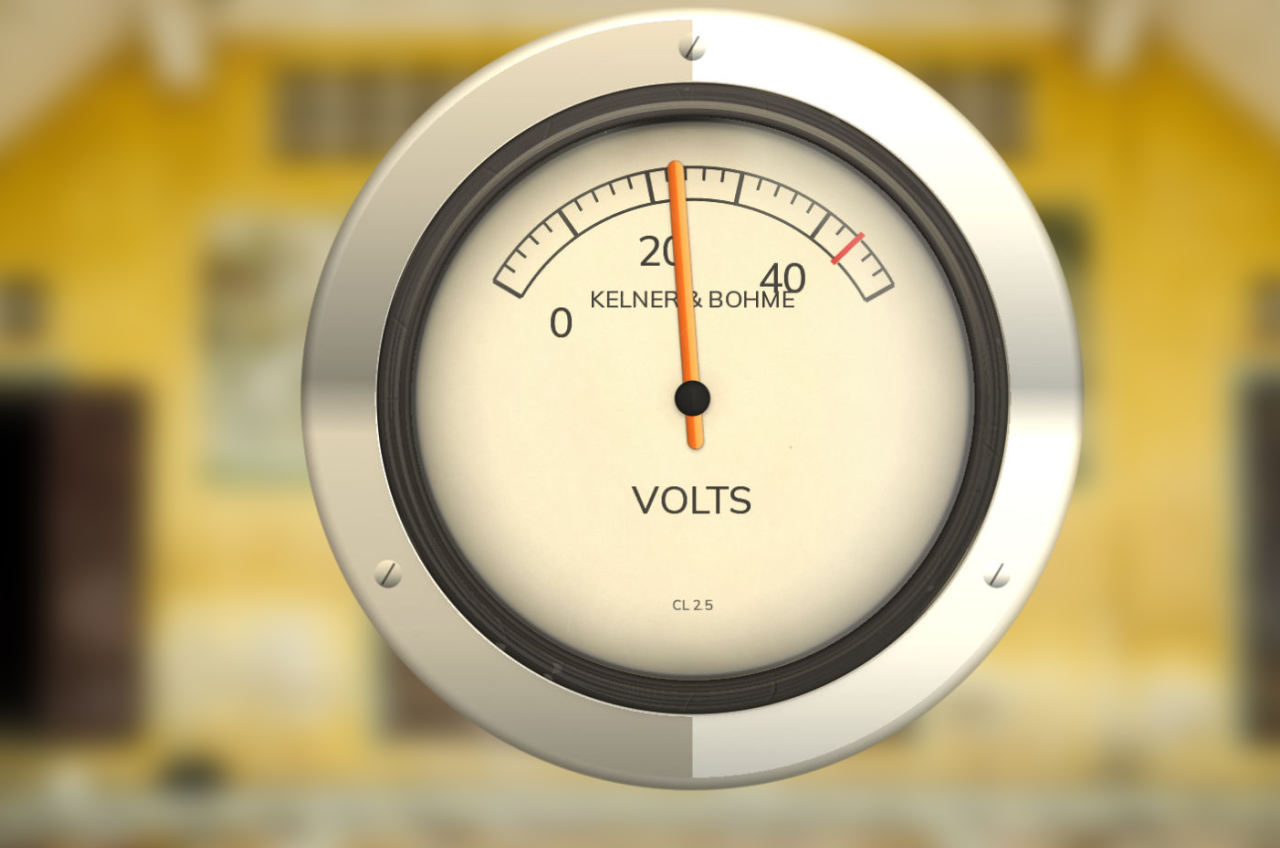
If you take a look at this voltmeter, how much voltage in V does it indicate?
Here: 23 V
